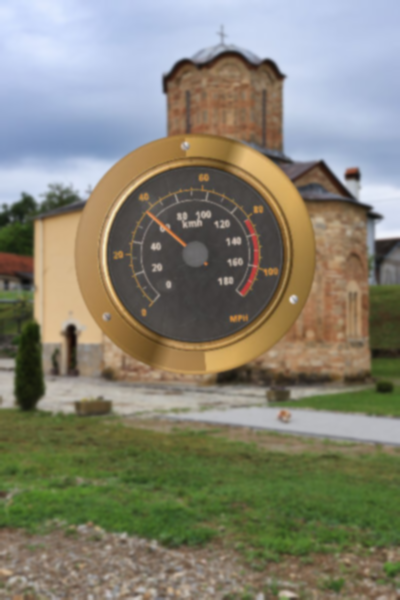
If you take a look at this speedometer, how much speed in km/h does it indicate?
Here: 60 km/h
